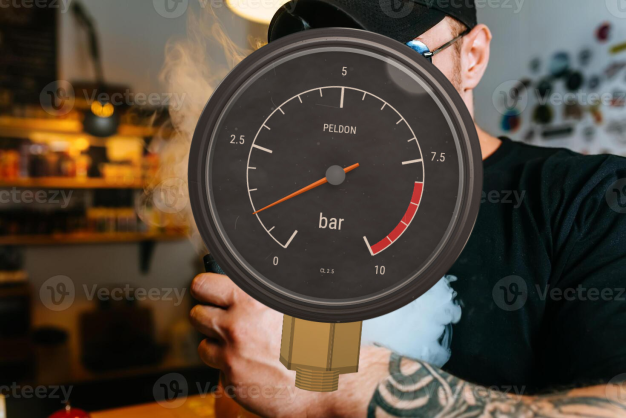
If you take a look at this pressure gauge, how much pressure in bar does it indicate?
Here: 1 bar
